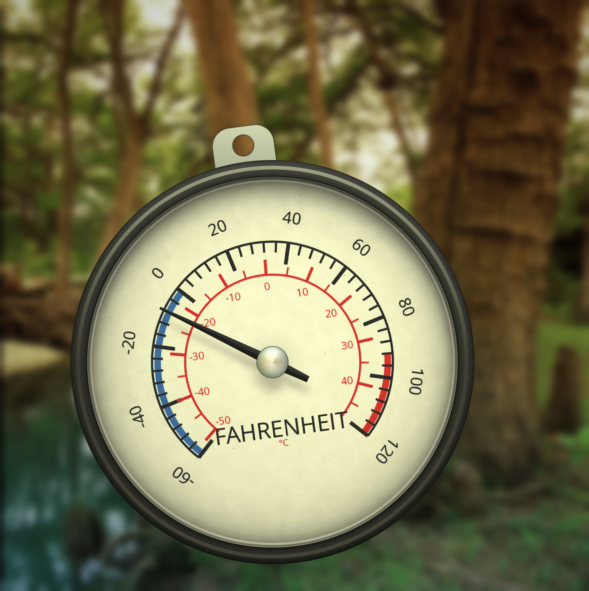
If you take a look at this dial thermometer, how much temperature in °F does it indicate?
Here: -8 °F
